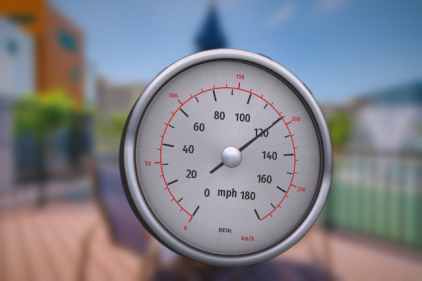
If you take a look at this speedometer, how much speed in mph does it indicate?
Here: 120 mph
